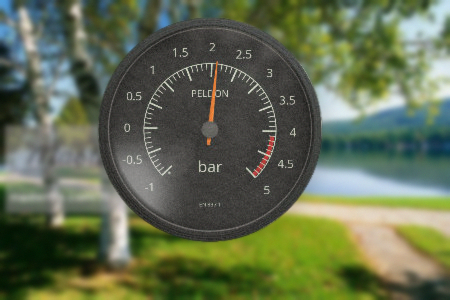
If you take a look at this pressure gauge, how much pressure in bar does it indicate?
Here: 2.1 bar
